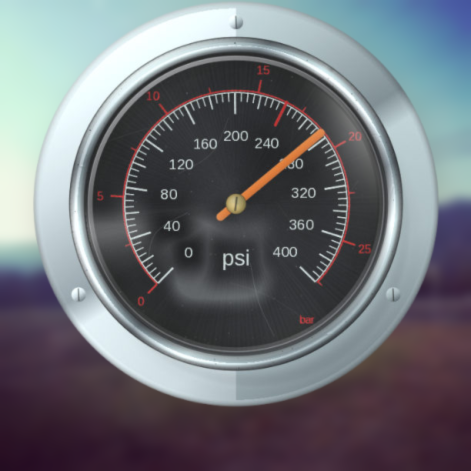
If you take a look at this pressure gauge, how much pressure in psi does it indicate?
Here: 275 psi
